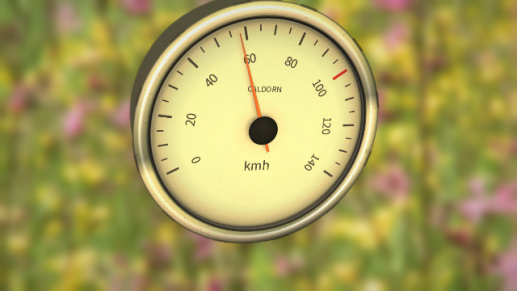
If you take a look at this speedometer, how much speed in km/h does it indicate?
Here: 57.5 km/h
